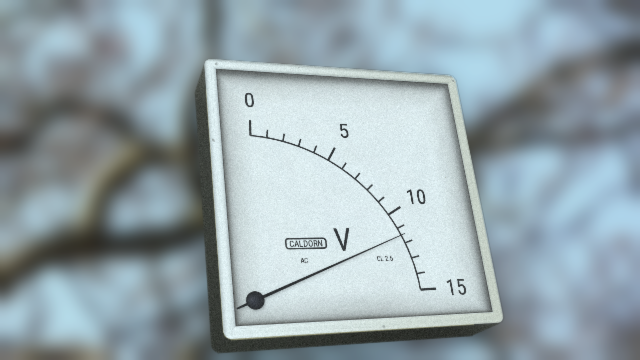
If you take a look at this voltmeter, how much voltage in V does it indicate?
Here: 11.5 V
